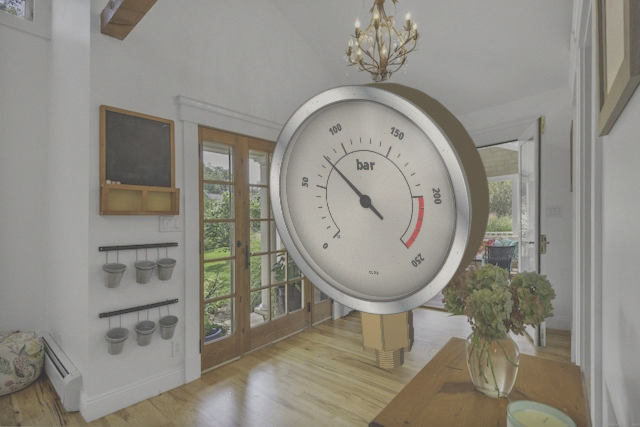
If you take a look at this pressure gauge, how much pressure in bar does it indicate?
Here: 80 bar
